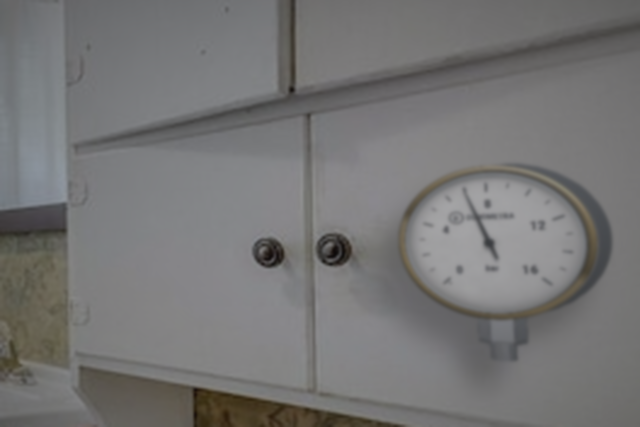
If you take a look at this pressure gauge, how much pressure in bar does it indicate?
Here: 7 bar
